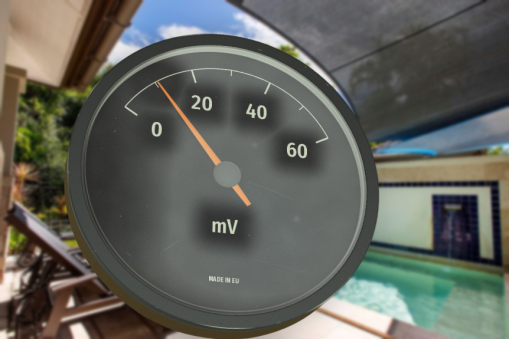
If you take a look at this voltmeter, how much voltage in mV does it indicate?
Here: 10 mV
